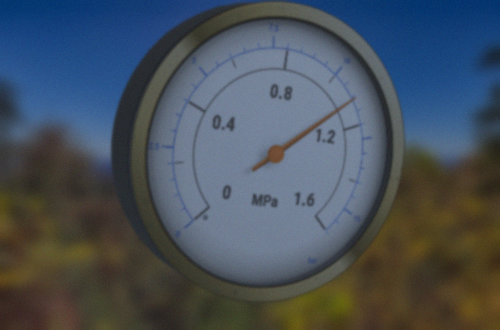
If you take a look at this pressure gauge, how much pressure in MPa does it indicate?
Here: 1.1 MPa
